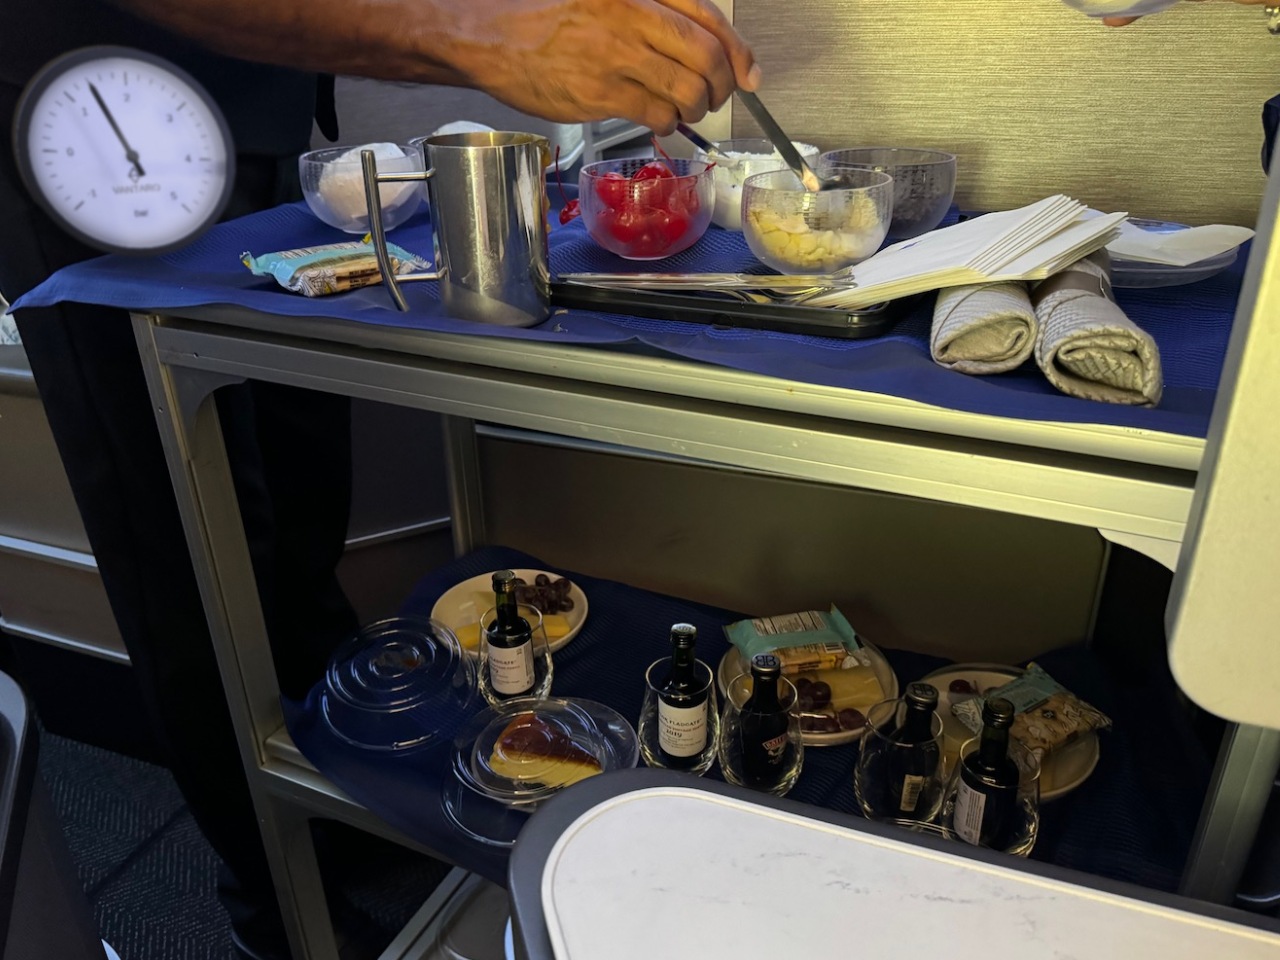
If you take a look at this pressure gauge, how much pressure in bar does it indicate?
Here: 1.4 bar
